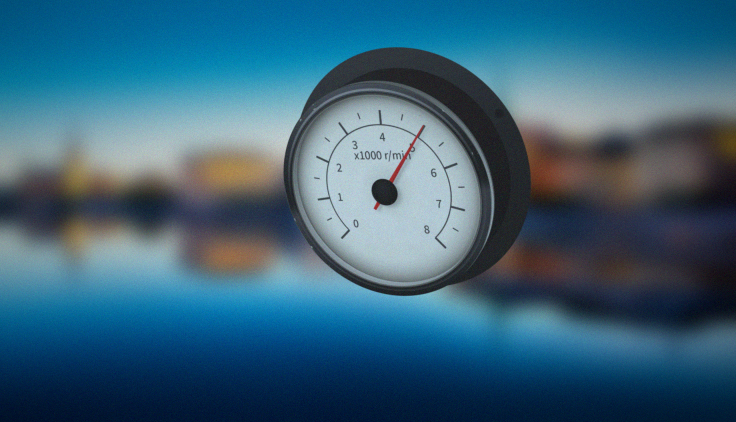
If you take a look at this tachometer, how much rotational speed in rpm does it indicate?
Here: 5000 rpm
